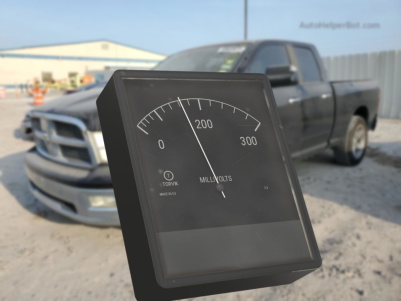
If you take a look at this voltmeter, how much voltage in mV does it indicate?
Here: 160 mV
